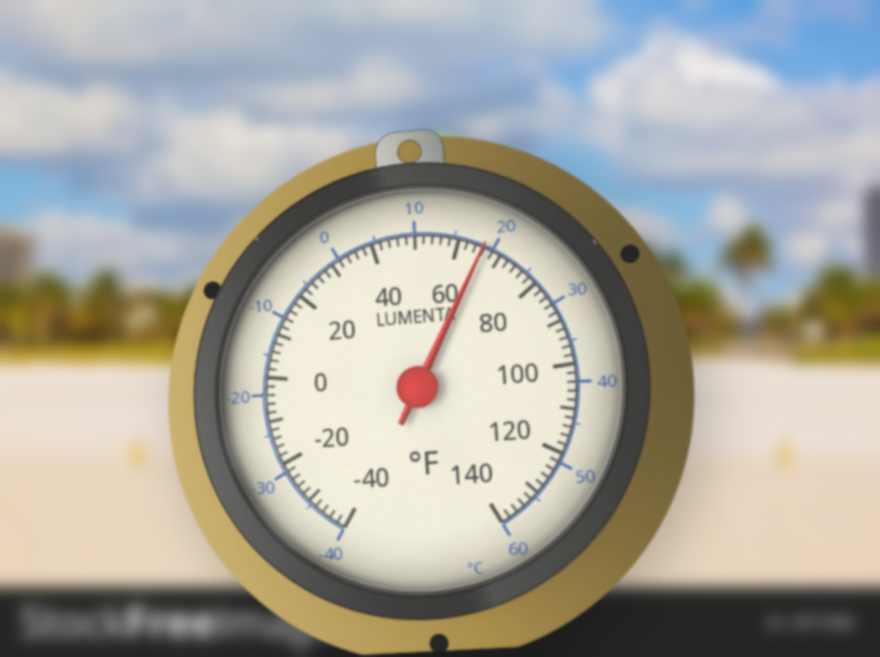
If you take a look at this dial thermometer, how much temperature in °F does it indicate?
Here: 66 °F
